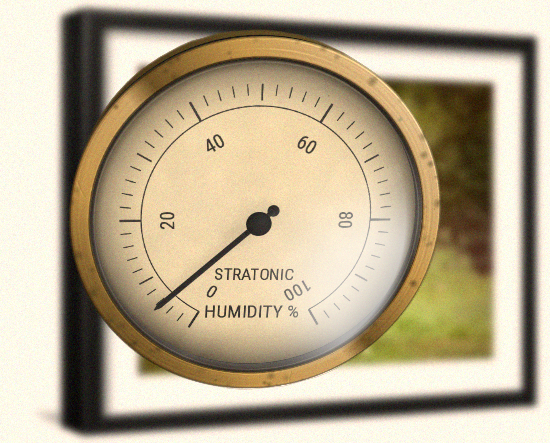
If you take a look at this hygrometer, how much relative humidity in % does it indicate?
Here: 6 %
